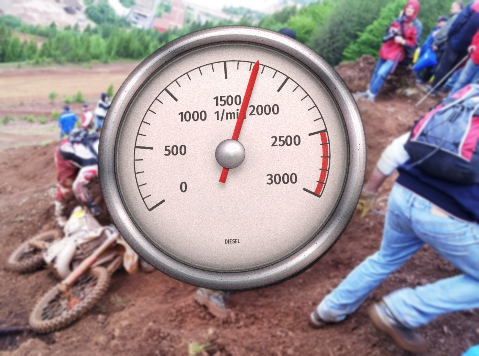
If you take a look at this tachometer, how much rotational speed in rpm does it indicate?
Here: 1750 rpm
